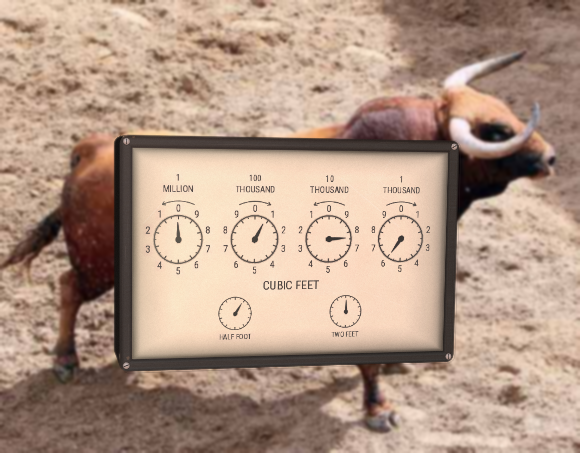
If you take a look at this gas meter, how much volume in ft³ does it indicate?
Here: 7600 ft³
